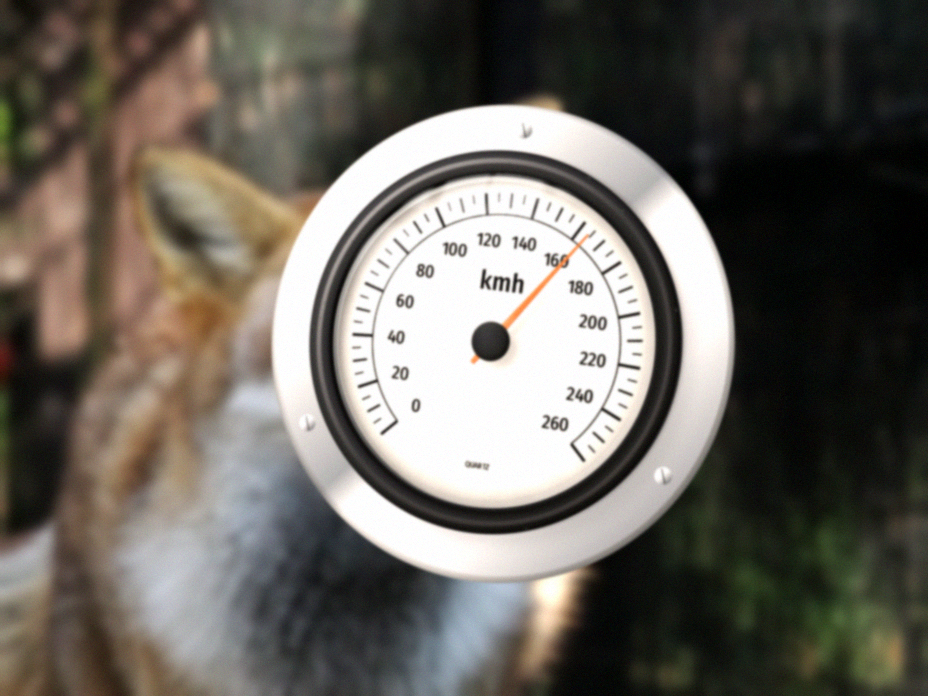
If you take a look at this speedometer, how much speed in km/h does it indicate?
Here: 165 km/h
